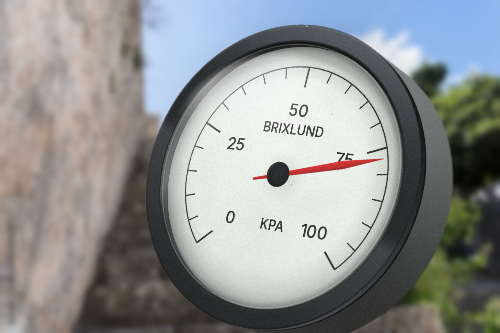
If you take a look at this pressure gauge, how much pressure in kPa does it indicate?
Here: 77.5 kPa
